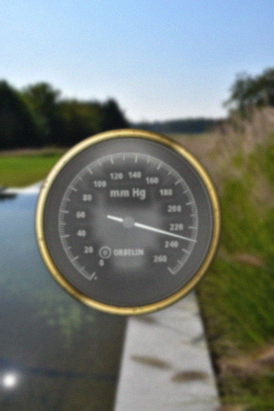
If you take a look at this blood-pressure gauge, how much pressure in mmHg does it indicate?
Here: 230 mmHg
